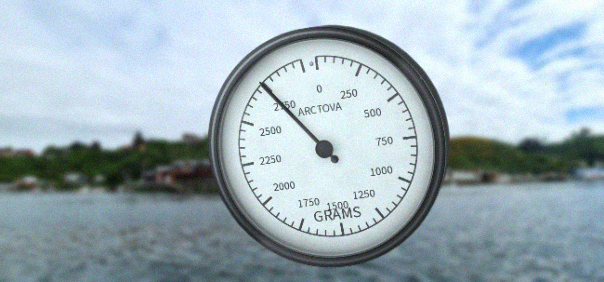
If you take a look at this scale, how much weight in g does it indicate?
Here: 2750 g
